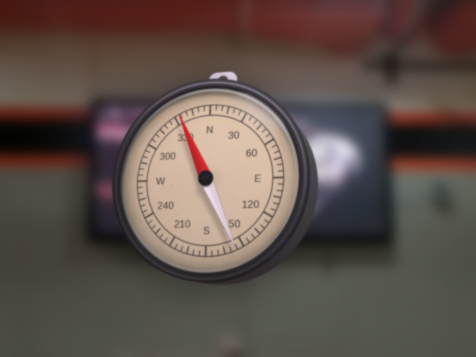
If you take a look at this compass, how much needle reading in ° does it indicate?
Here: 335 °
